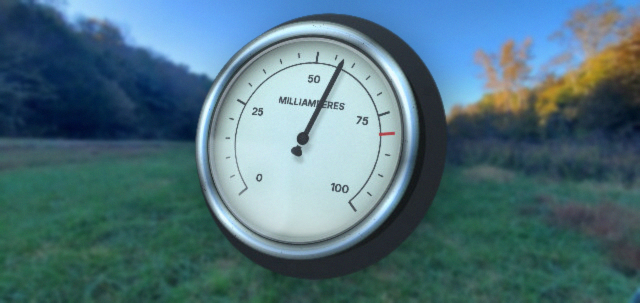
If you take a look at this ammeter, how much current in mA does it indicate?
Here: 57.5 mA
